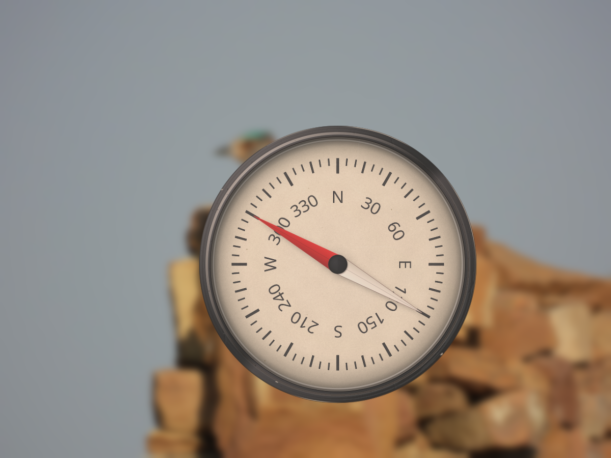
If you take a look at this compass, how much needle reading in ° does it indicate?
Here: 300 °
